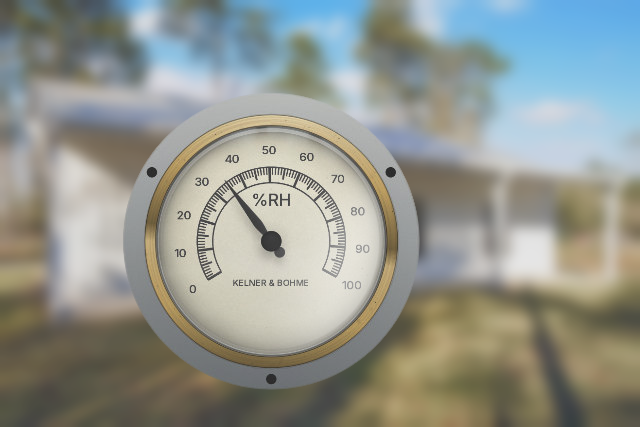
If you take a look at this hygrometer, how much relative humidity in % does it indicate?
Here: 35 %
